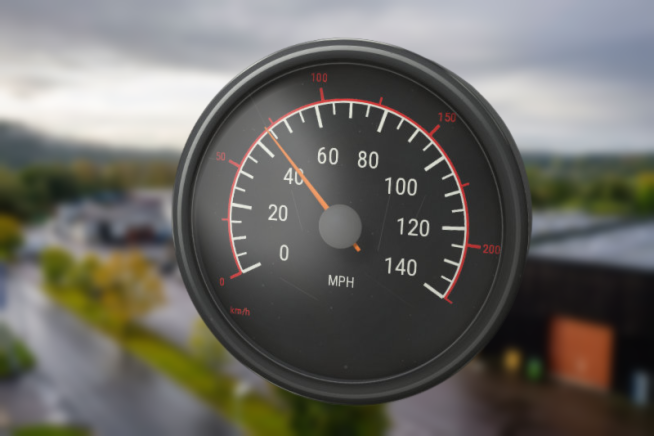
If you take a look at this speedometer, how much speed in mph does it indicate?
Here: 45 mph
